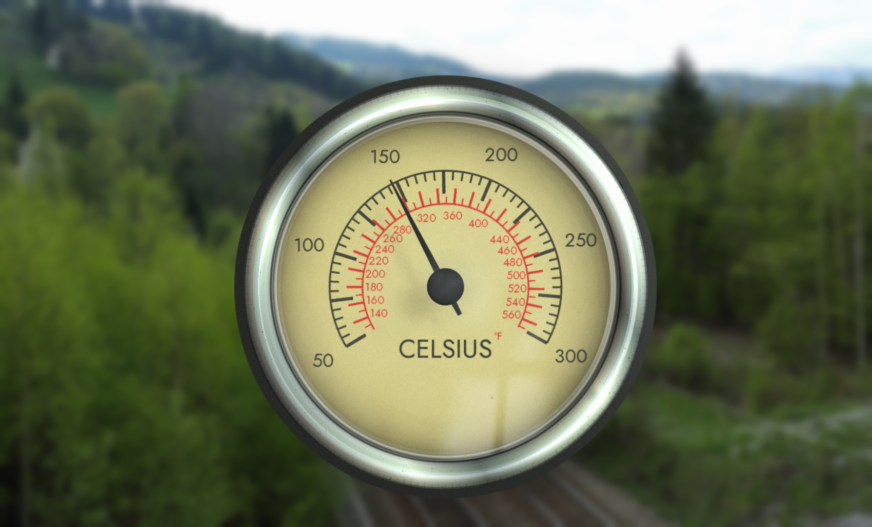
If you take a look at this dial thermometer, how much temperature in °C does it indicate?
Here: 147.5 °C
